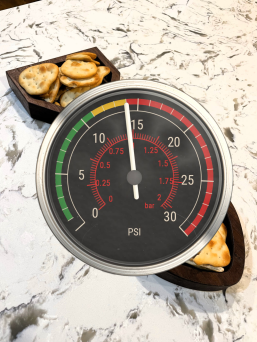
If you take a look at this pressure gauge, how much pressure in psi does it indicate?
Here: 14 psi
